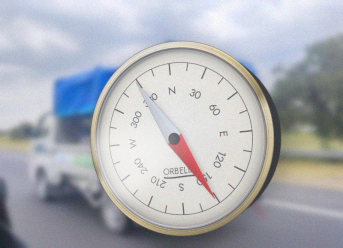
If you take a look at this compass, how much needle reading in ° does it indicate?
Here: 150 °
